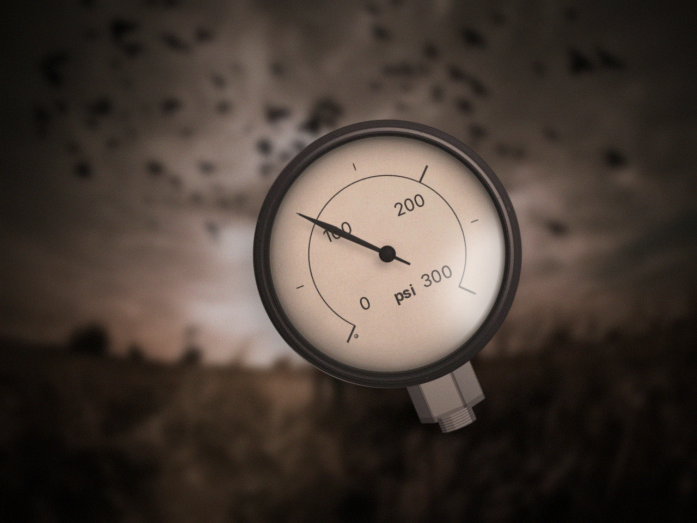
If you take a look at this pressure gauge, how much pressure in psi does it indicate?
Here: 100 psi
